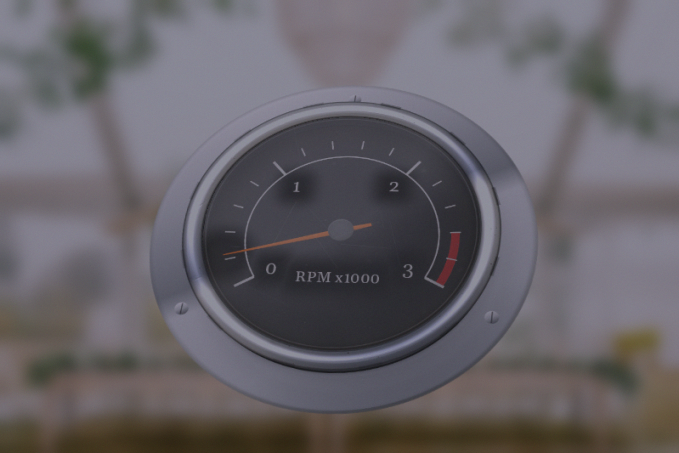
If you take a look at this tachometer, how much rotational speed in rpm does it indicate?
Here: 200 rpm
